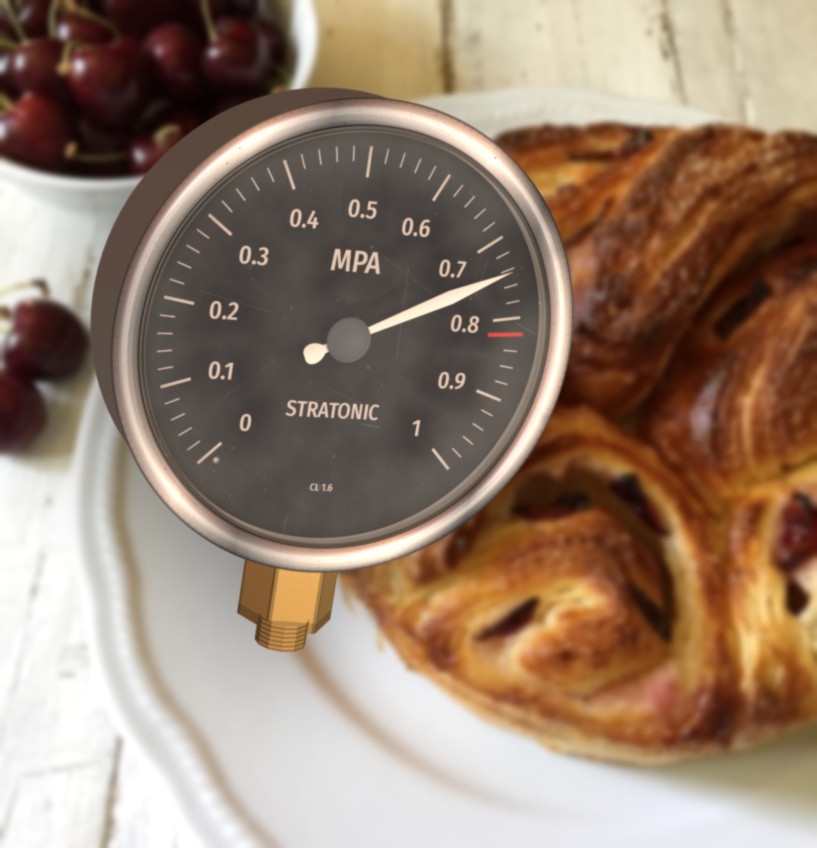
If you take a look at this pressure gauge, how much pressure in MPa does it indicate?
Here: 0.74 MPa
